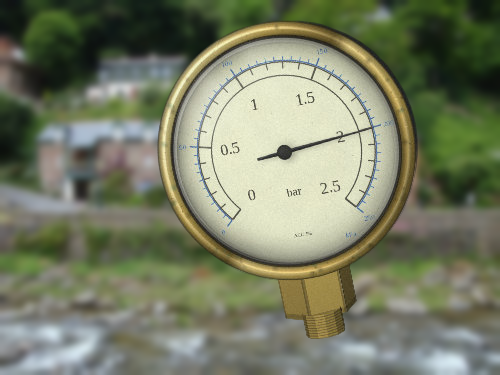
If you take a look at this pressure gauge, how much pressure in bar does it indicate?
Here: 2 bar
